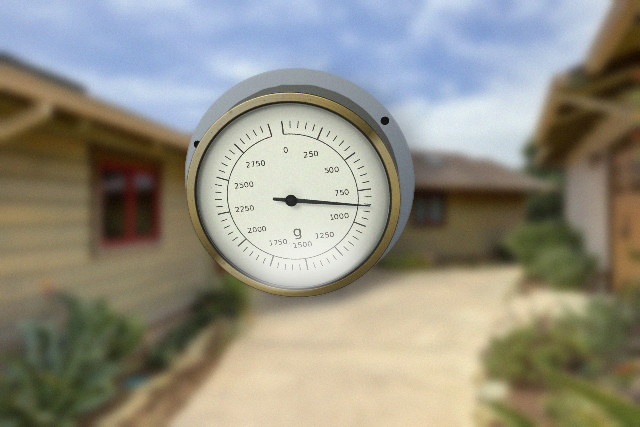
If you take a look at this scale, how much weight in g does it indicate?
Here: 850 g
